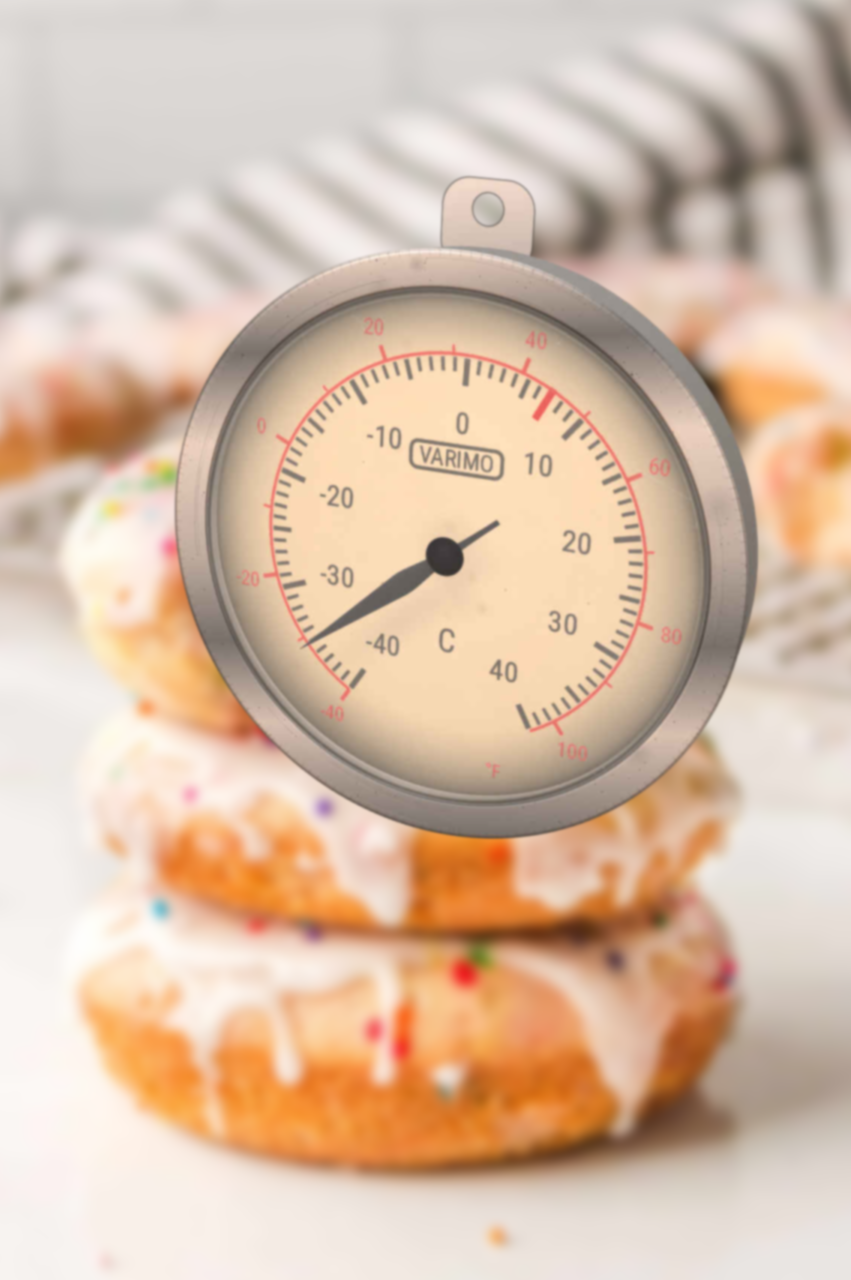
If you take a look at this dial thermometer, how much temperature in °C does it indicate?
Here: -35 °C
